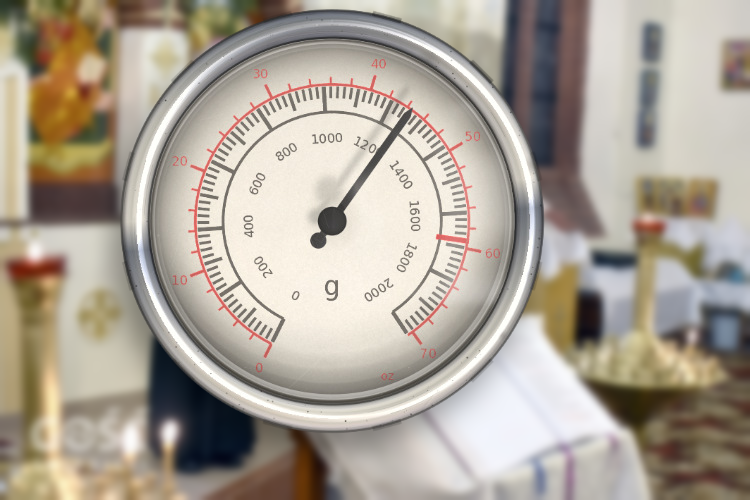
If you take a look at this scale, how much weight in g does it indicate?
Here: 1260 g
